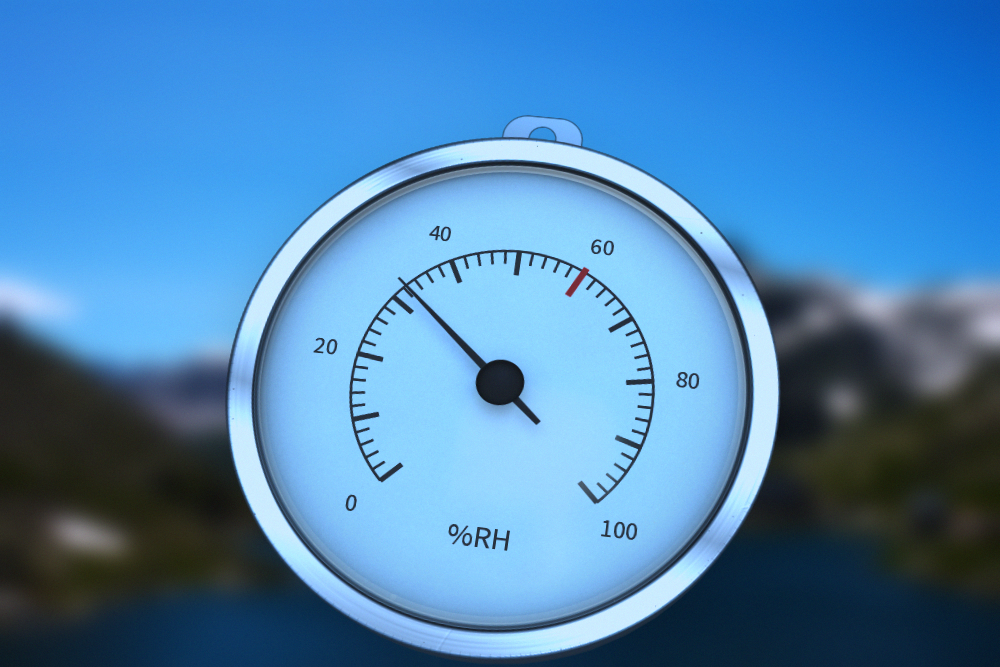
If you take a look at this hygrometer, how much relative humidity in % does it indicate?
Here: 32 %
